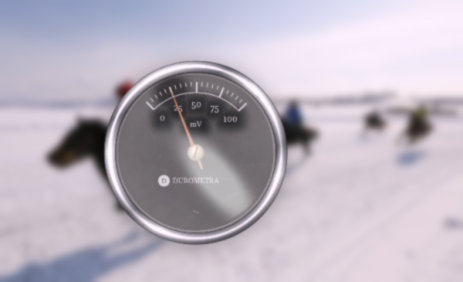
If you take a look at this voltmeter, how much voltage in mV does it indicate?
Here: 25 mV
